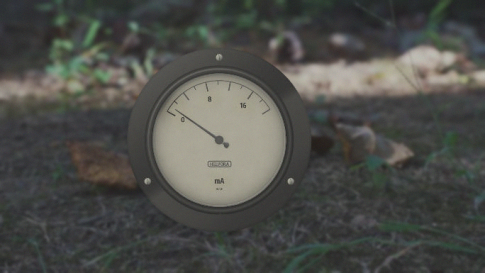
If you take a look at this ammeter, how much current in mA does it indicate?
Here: 1 mA
